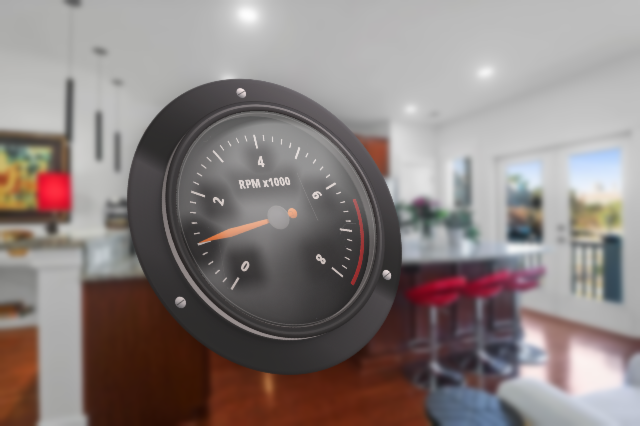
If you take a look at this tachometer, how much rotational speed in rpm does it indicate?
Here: 1000 rpm
